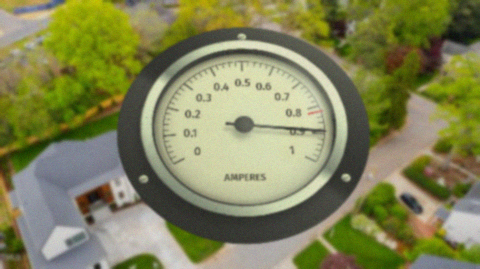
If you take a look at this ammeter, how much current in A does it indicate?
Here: 0.9 A
